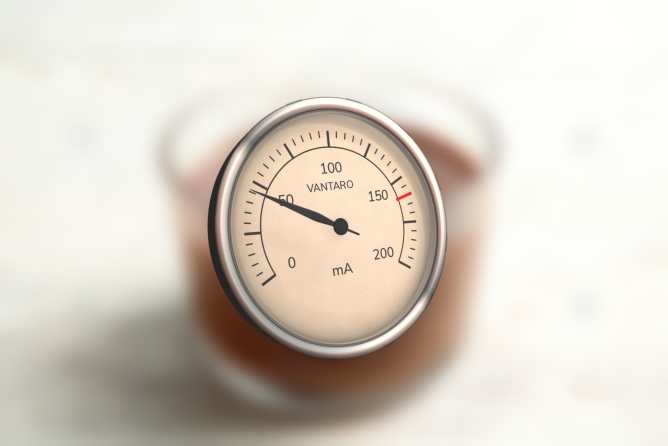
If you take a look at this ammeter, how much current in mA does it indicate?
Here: 45 mA
